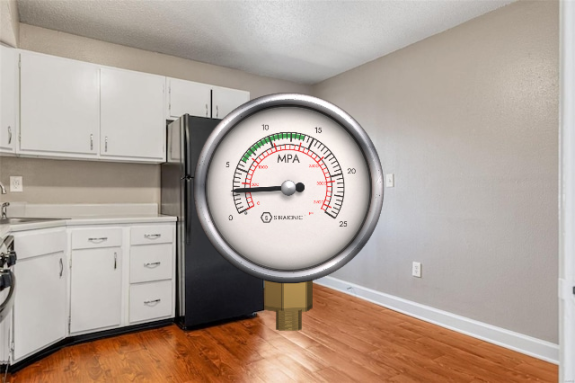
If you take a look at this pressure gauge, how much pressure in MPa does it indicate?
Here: 2.5 MPa
